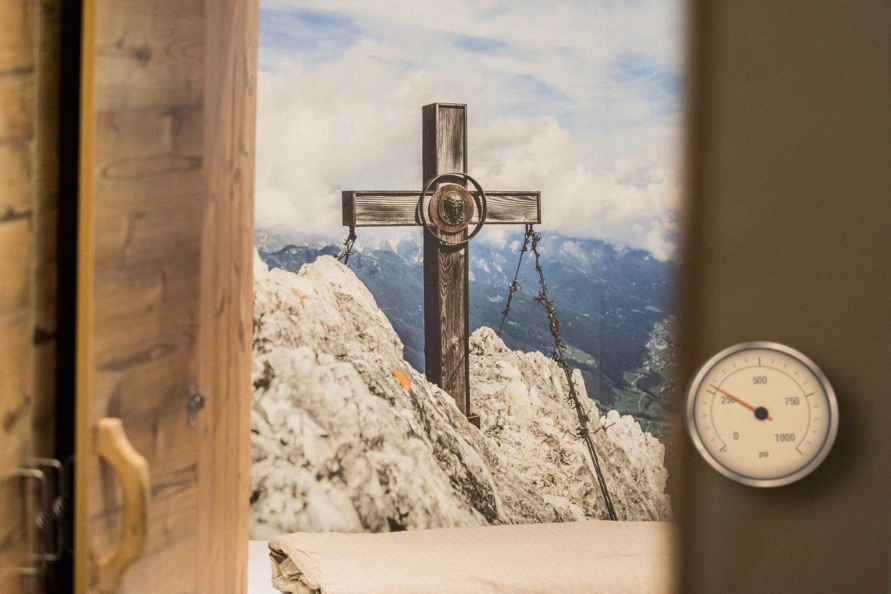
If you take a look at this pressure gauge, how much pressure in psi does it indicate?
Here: 275 psi
